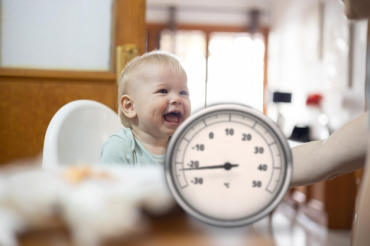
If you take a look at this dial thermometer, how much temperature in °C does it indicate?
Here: -22.5 °C
